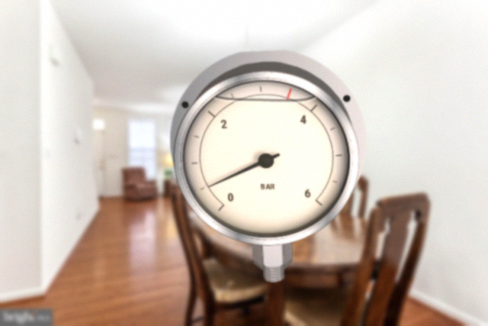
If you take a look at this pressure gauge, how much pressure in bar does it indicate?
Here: 0.5 bar
